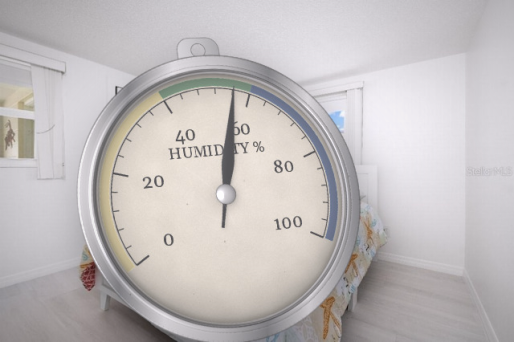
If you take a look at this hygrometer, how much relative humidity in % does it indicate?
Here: 56 %
